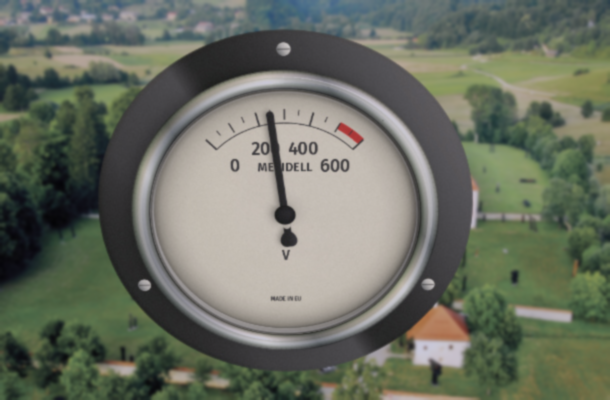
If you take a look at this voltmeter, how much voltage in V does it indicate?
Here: 250 V
